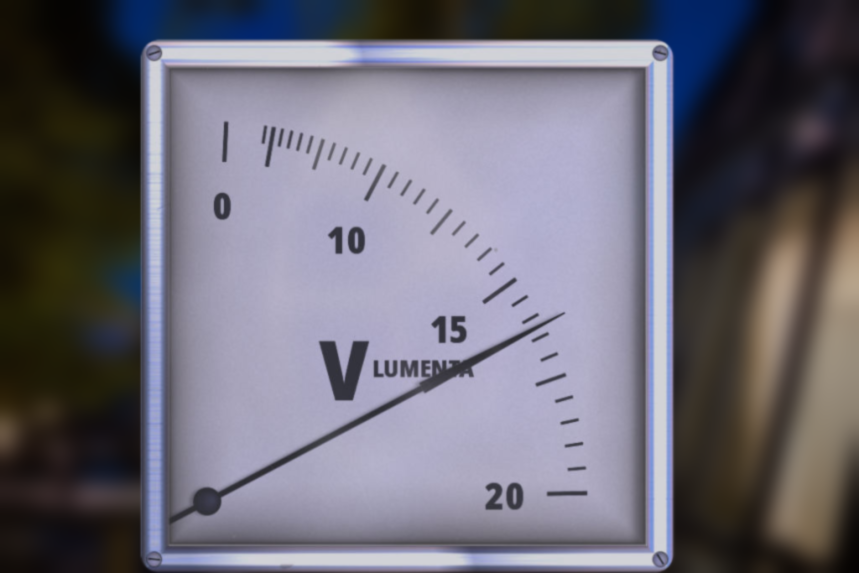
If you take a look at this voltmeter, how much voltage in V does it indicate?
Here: 16.25 V
